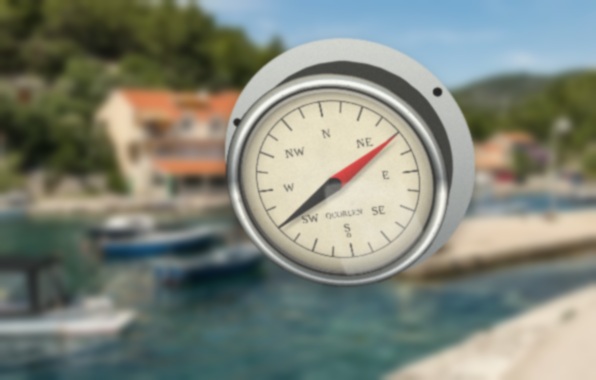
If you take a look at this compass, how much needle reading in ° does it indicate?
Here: 60 °
